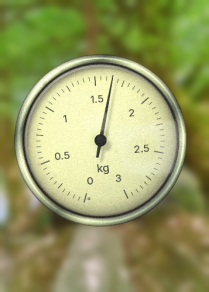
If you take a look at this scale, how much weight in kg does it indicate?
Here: 1.65 kg
